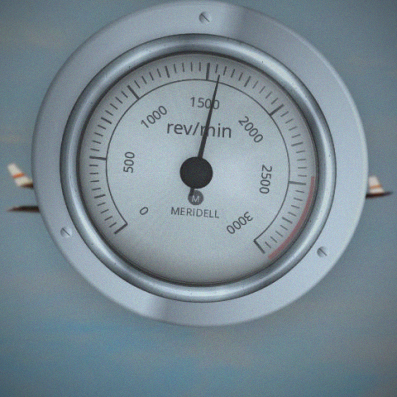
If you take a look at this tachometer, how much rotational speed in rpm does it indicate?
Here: 1575 rpm
